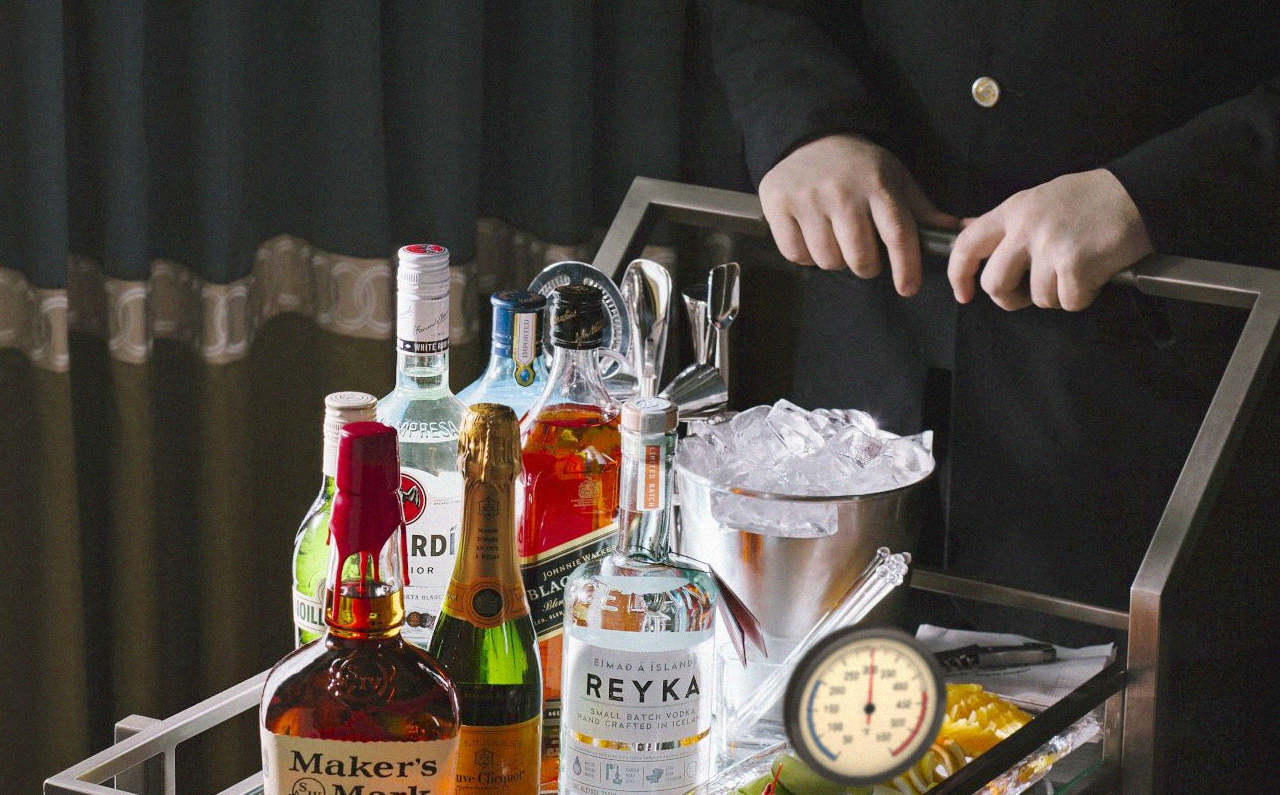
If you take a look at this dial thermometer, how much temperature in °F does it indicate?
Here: 300 °F
